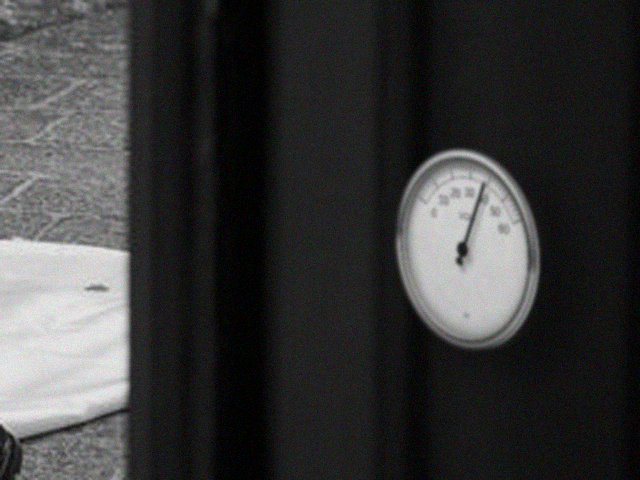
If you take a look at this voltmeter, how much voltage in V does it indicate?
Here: 40 V
